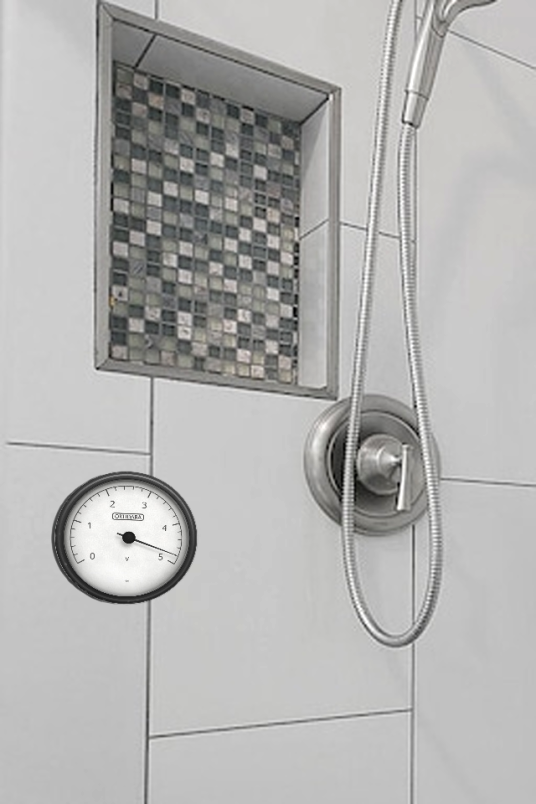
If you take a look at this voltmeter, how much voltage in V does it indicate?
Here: 4.8 V
